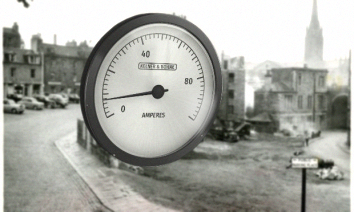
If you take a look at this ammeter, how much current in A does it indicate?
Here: 8 A
